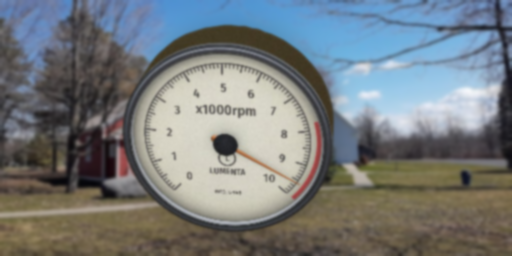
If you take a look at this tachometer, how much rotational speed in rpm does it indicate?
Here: 9500 rpm
